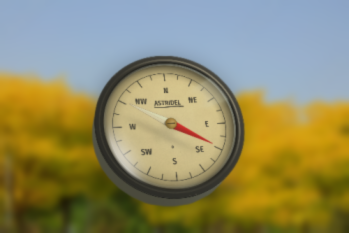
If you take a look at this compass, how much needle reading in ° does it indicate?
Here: 120 °
